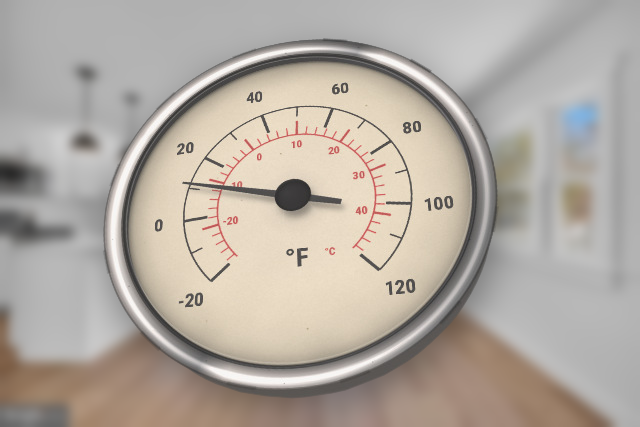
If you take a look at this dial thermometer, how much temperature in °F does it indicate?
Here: 10 °F
